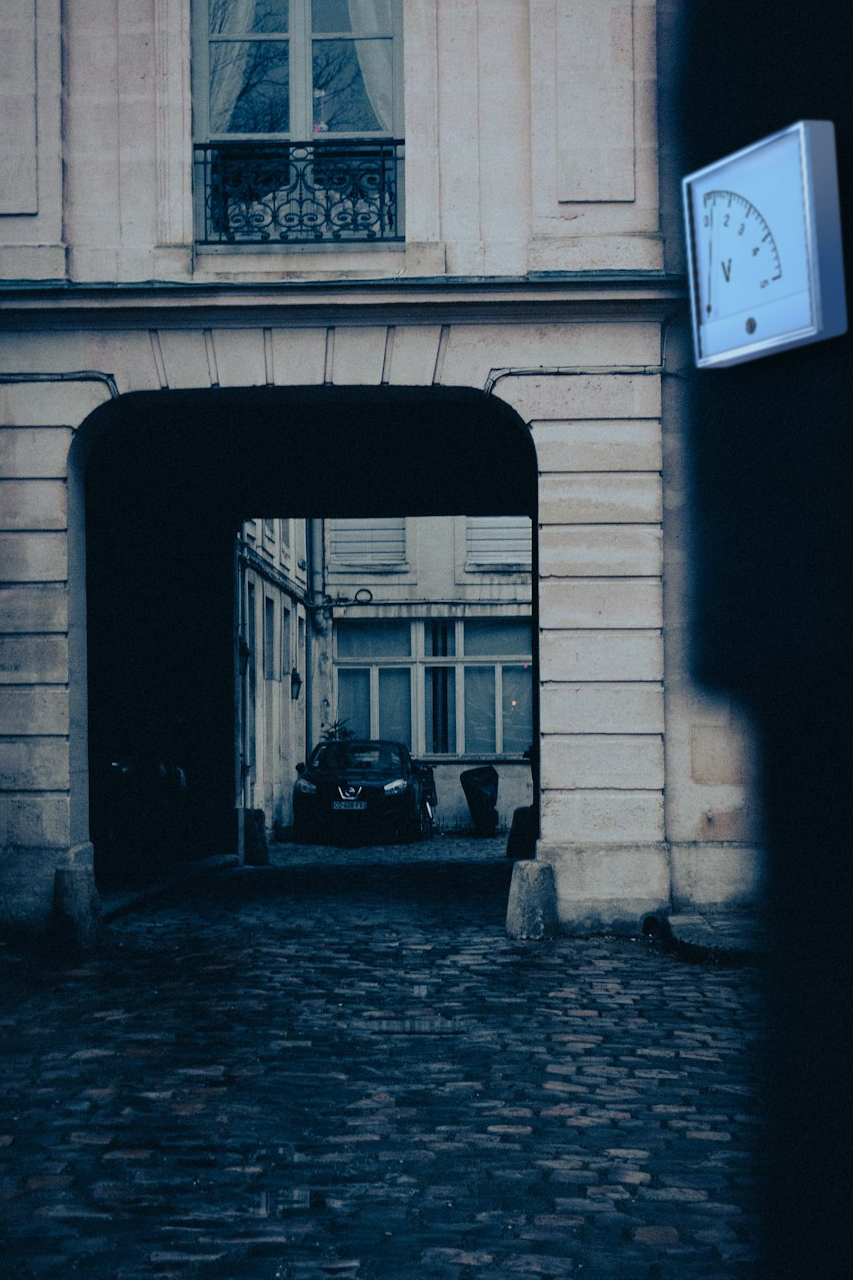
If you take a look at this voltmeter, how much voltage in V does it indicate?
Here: 1 V
